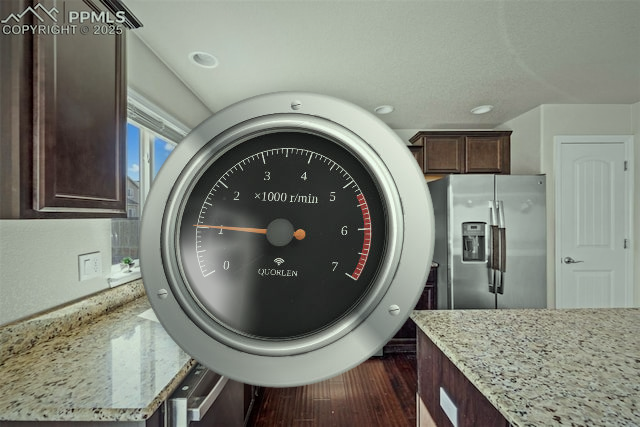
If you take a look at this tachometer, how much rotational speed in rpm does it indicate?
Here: 1000 rpm
